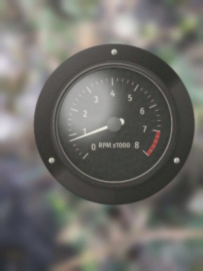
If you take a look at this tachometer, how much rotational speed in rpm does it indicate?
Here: 800 rpm
